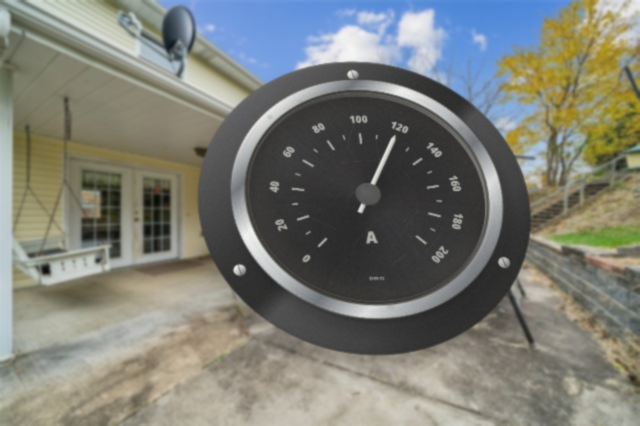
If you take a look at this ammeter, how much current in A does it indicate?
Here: 120 A
